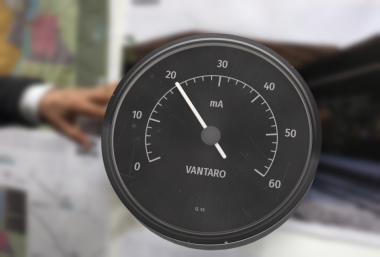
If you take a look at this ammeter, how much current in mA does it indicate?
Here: 20 mA
